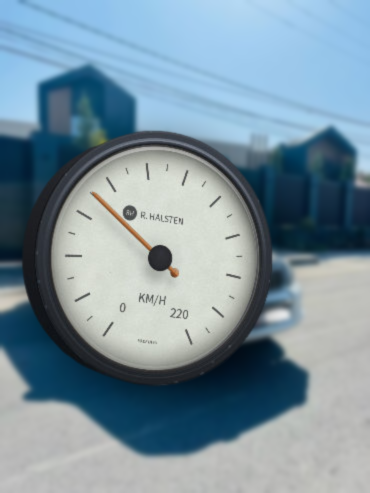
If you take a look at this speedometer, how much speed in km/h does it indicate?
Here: 70 km/h
